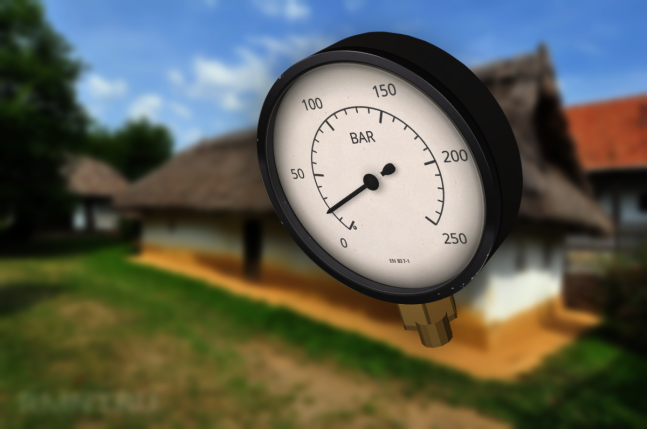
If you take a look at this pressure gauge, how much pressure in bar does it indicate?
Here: 20 bar
